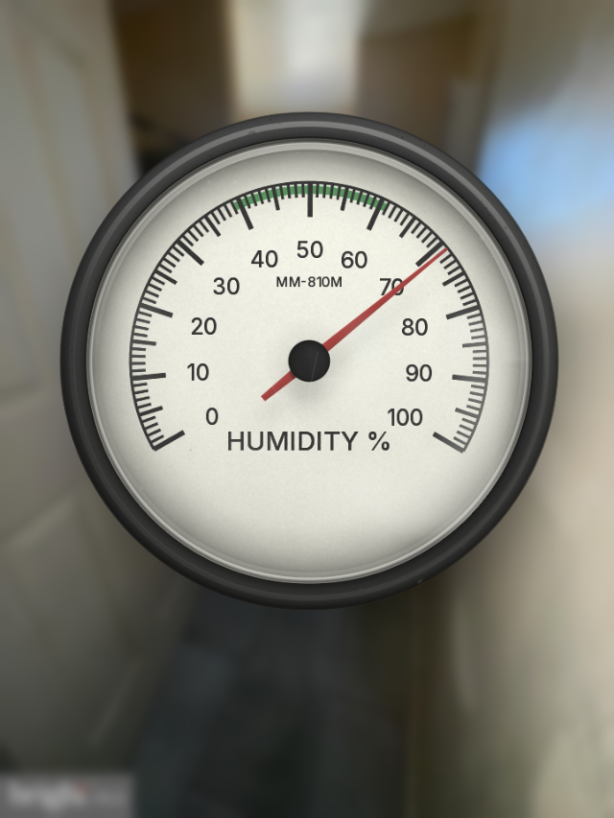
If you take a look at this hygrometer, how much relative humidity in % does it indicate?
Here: 71 %
